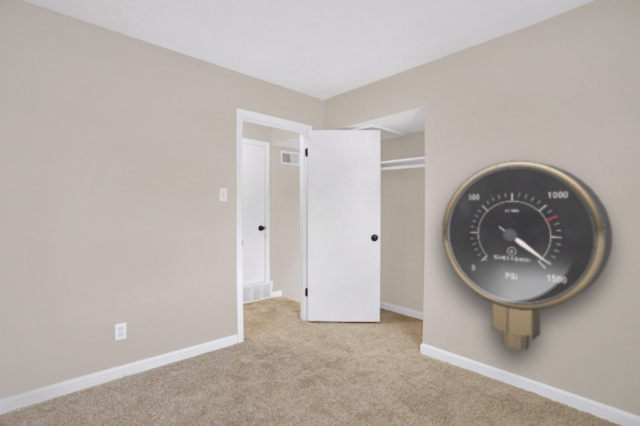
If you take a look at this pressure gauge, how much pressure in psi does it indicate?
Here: 1450 psi
